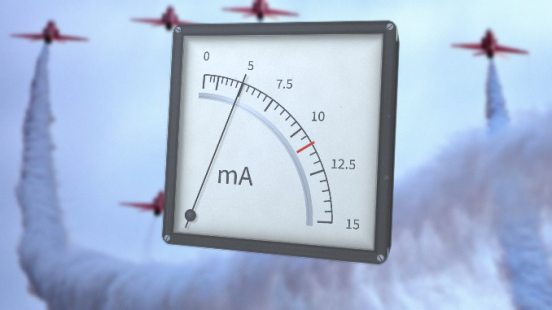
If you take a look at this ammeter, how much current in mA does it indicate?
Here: 5 mA
